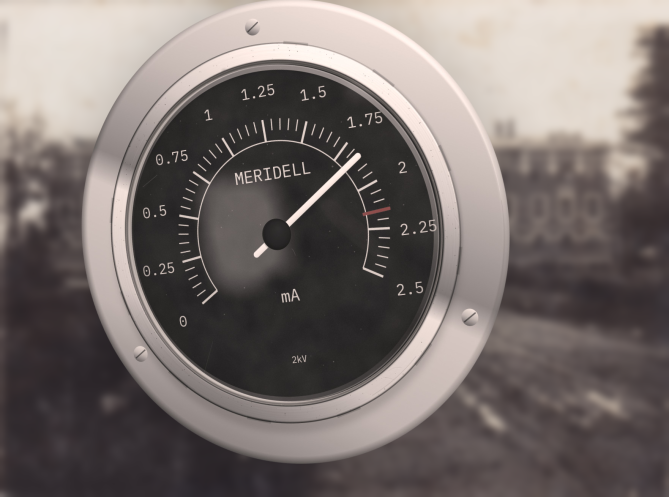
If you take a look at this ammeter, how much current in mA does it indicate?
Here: 1.85 mA
